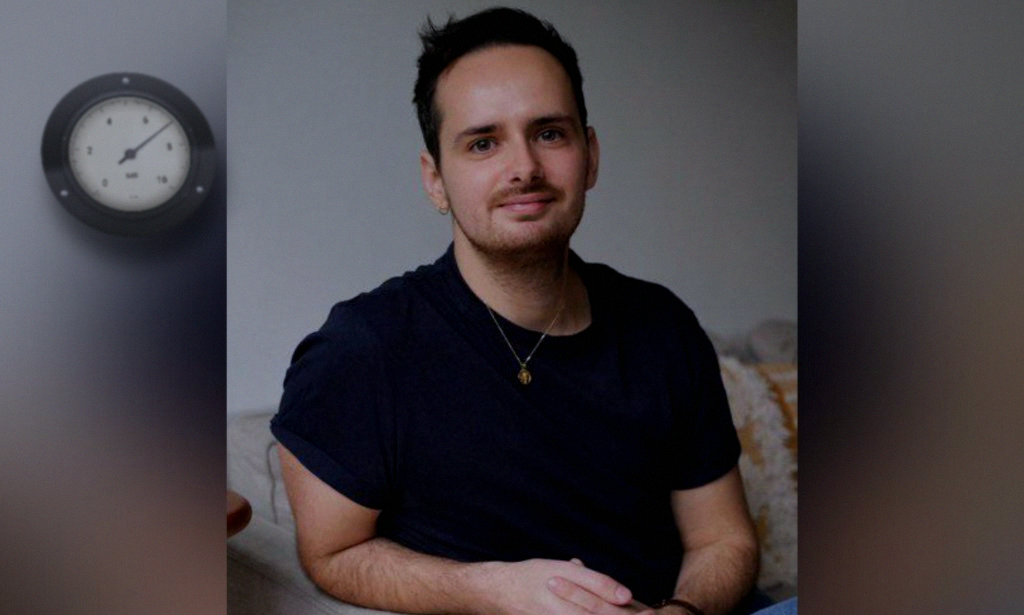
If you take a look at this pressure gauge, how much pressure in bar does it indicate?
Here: 7 bar
